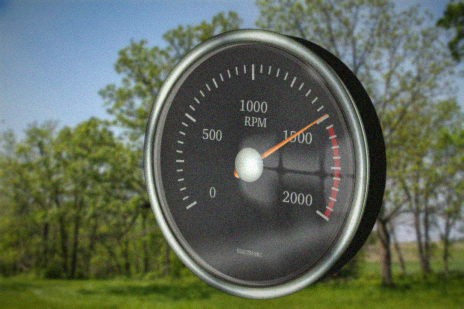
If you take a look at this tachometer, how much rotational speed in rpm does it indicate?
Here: 1500 rpm
